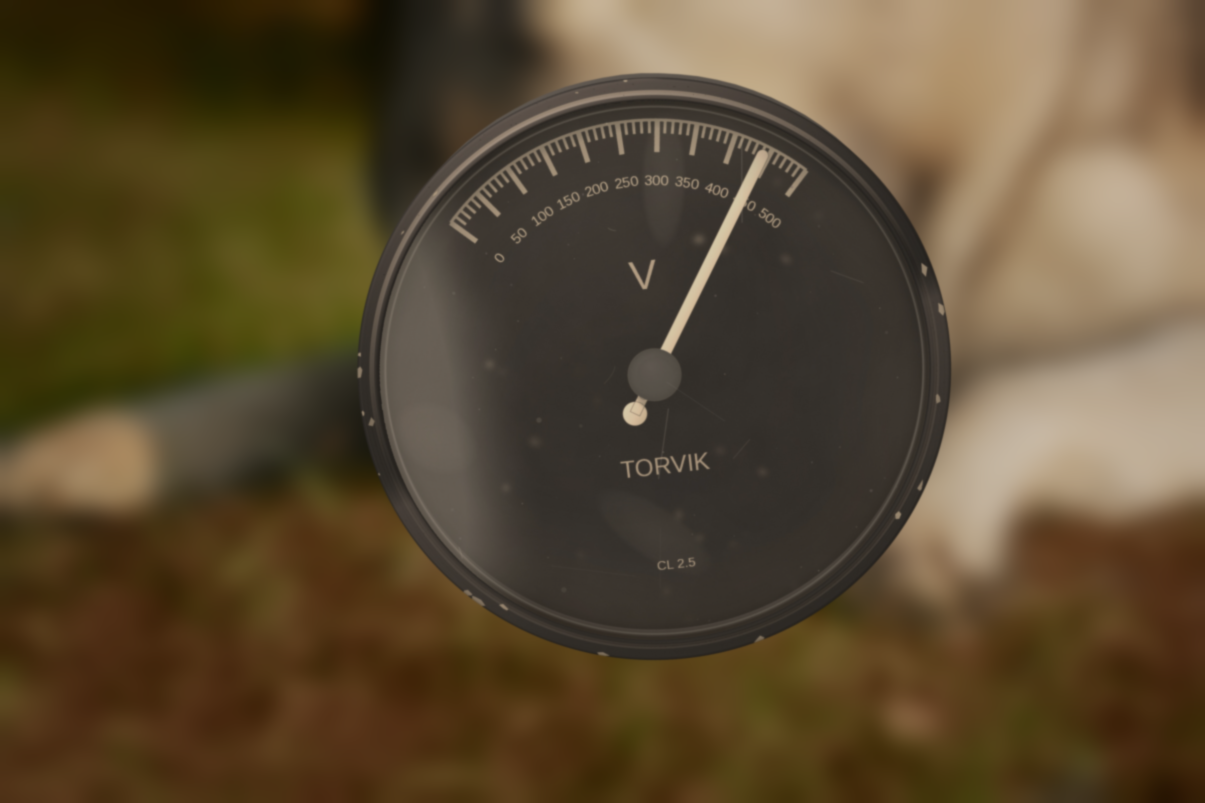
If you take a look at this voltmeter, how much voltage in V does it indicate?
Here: 440 V
